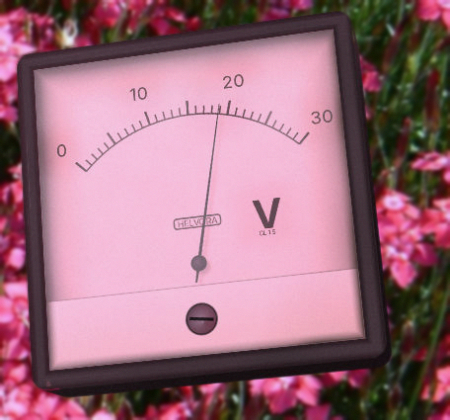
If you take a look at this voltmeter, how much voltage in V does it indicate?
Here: 19 V
